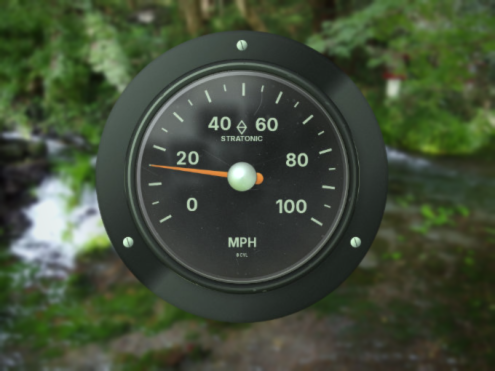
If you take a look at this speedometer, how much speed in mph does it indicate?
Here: 15 mph
